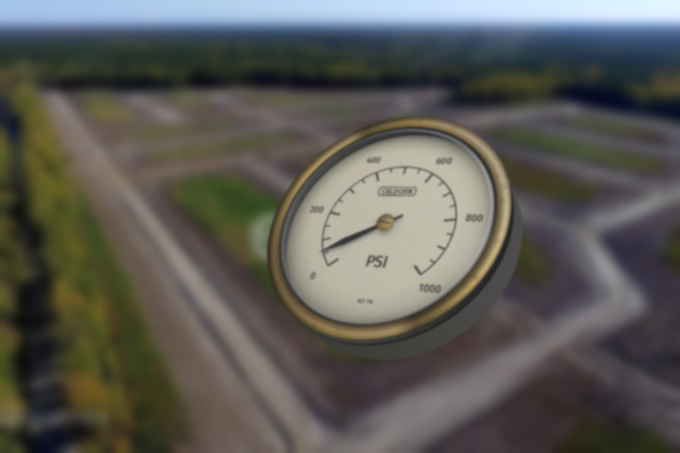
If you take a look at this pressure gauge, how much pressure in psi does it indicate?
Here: 50 psi
